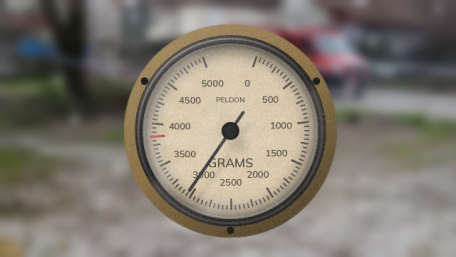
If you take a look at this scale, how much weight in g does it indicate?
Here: 3050 g
